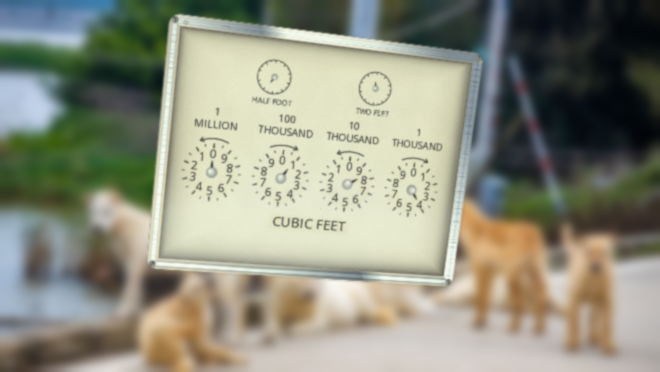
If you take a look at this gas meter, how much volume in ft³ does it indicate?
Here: 8400 ft³
